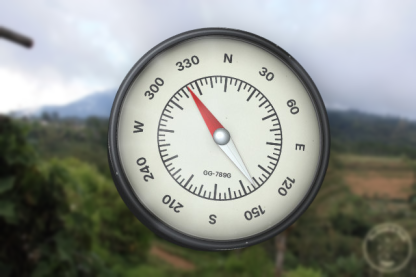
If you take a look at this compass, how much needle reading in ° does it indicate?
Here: 320 °
